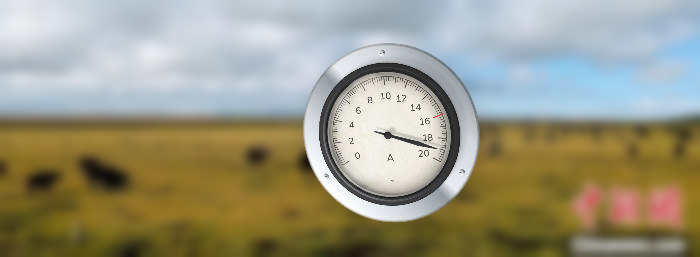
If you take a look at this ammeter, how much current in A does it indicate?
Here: 19 A
